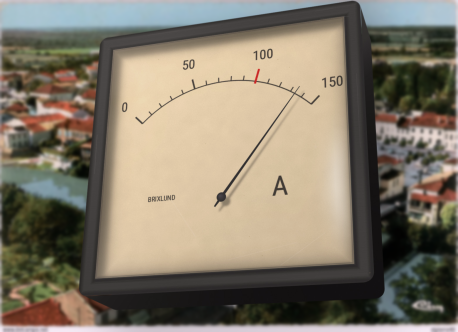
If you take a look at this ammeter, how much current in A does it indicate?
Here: 135 A
